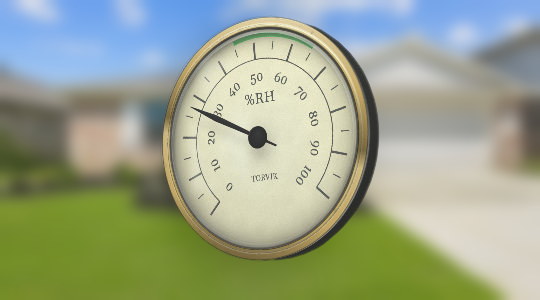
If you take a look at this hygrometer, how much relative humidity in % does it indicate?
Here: 27.5 %
